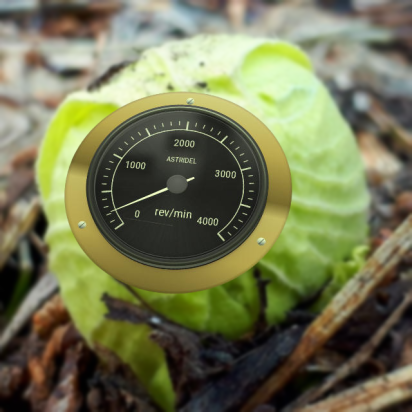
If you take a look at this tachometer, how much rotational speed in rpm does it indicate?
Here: 200 rpm
